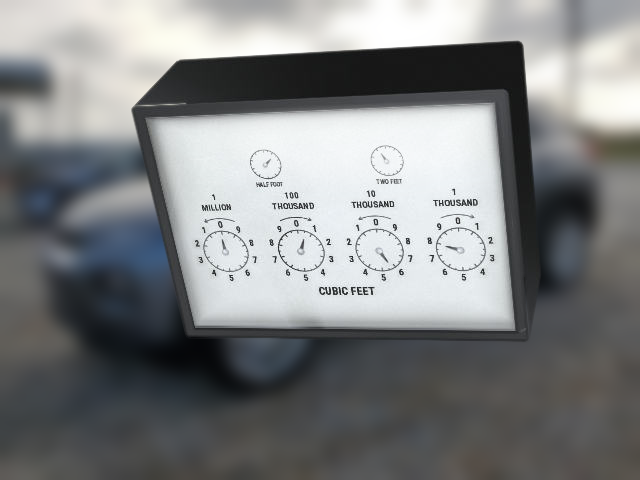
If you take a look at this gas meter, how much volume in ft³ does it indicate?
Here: 5800 ft³
